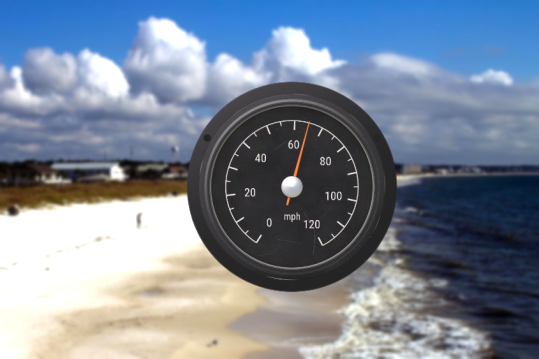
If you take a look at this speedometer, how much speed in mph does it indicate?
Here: 65 mph
